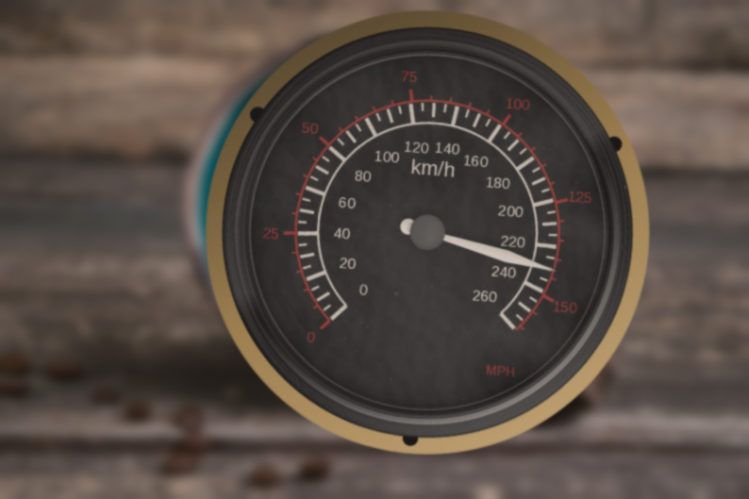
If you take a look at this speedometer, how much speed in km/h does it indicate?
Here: 230 km/h
